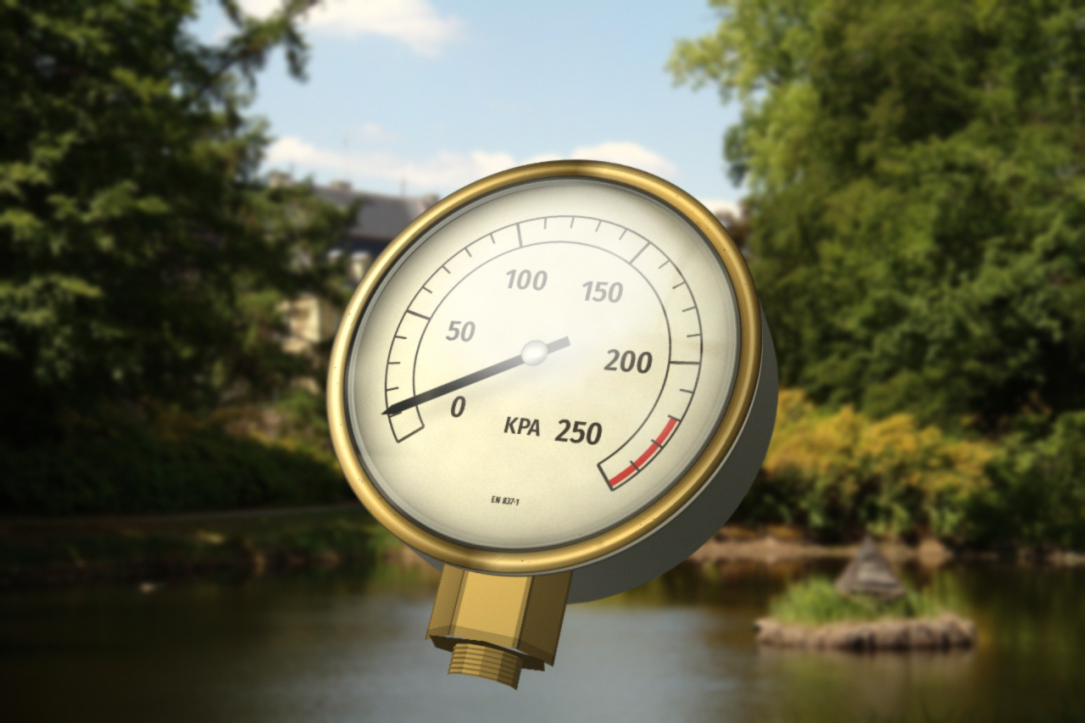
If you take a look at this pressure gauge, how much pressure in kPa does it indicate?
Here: 10 kPa
